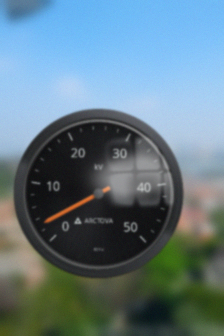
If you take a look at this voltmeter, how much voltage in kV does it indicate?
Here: 3 kV
